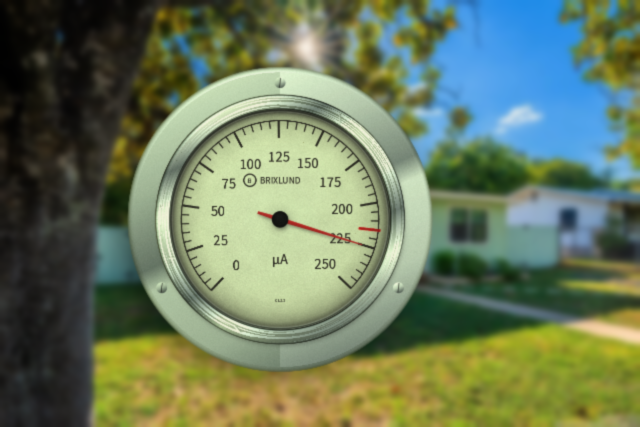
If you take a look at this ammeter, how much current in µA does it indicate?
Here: 225 µA
